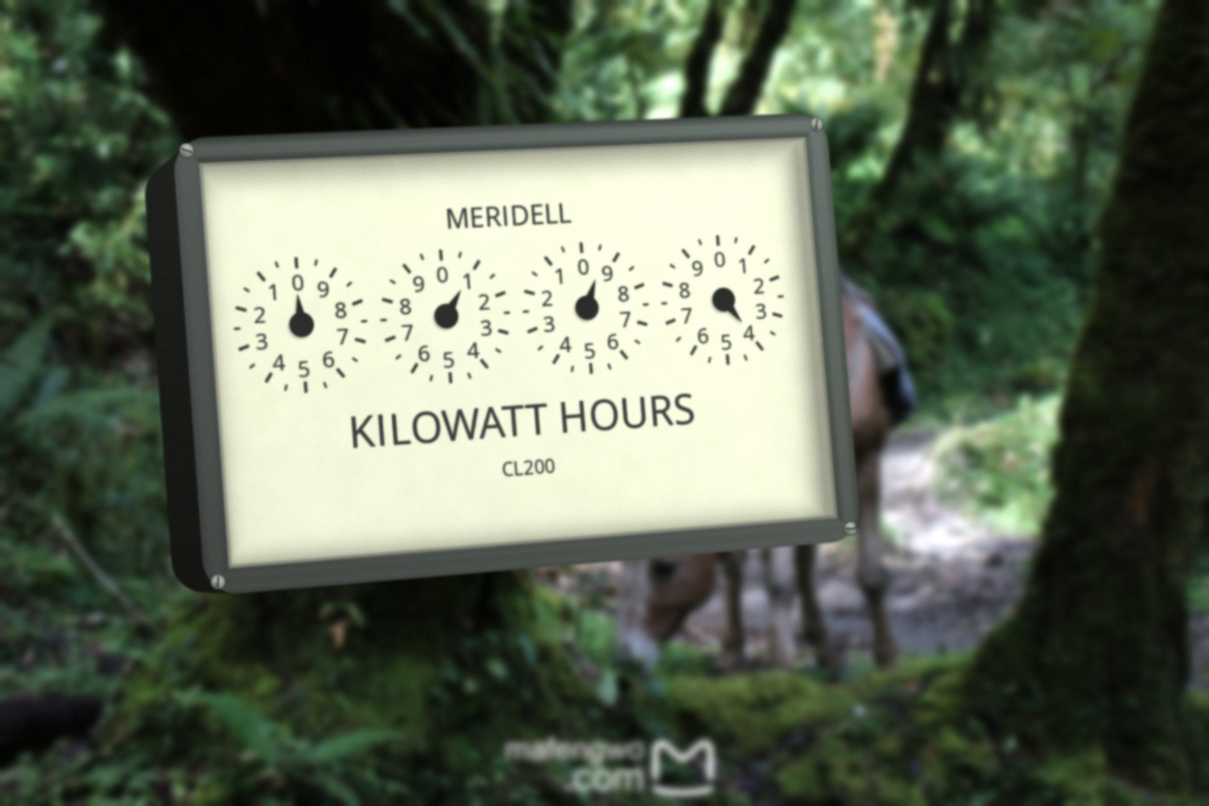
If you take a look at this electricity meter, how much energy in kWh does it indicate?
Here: 94 kWh
